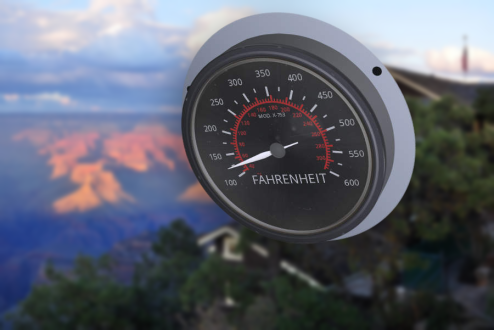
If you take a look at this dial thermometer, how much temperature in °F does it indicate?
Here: 125 °F
